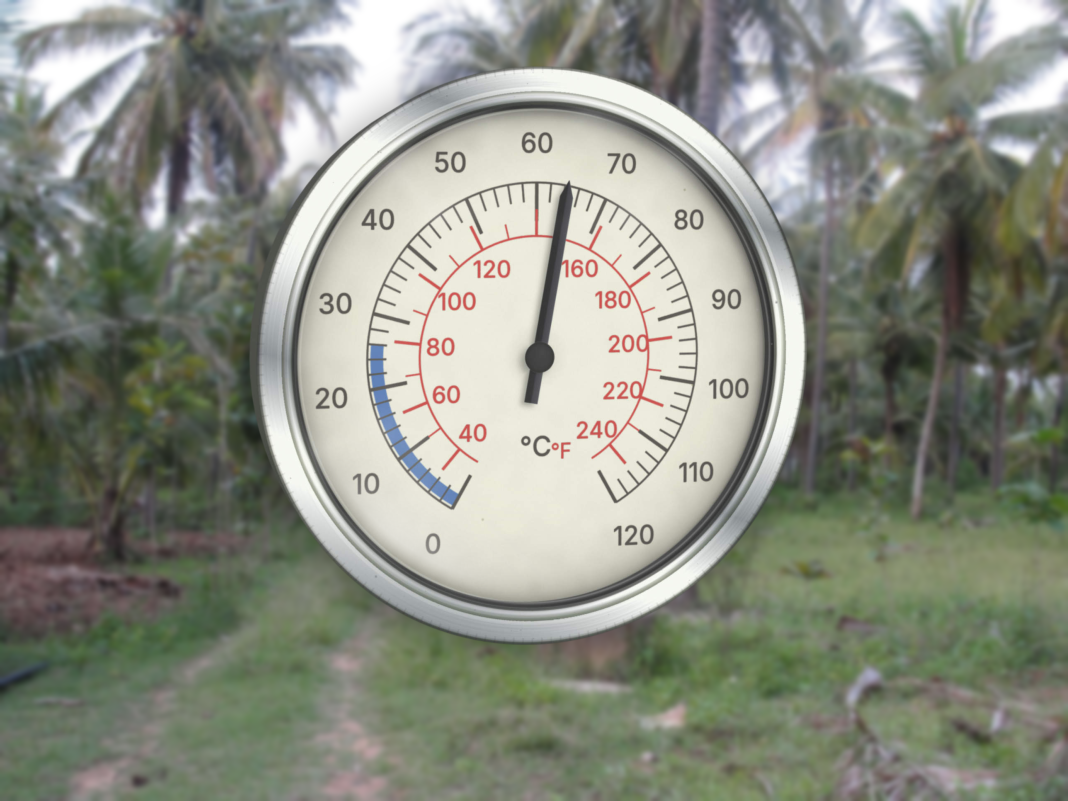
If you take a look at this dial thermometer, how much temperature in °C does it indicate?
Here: 64 °C
